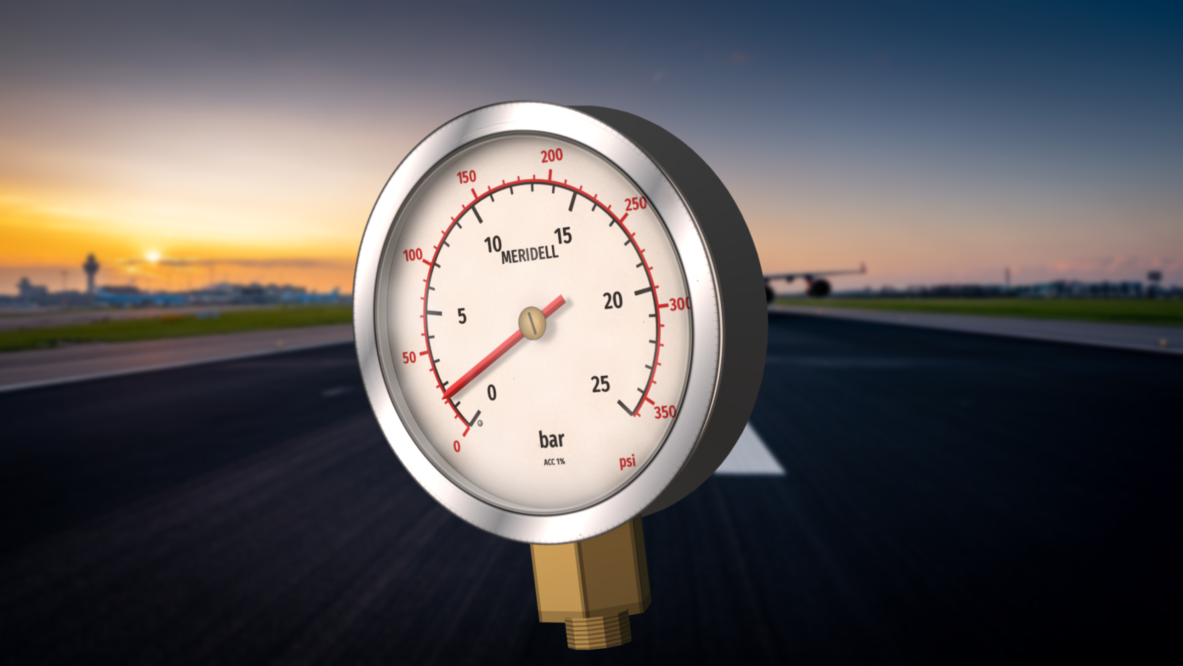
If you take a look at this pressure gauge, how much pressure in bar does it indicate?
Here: 1.5 bar
